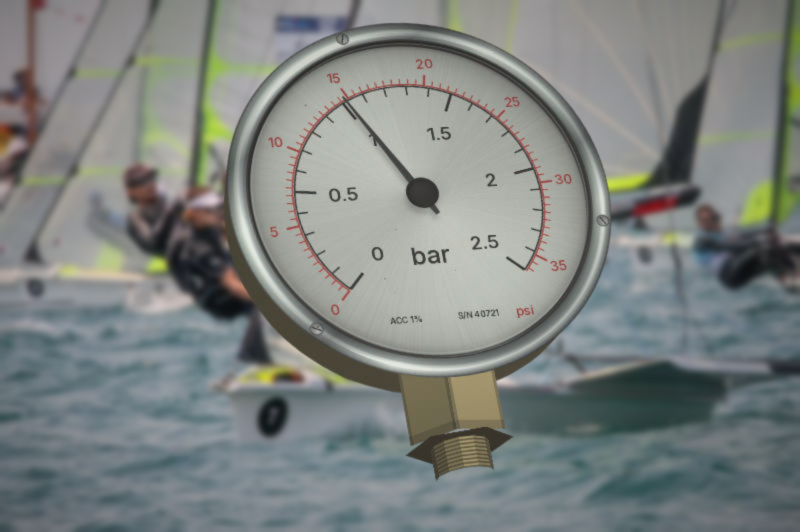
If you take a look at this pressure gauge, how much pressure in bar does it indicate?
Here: 1 bar
